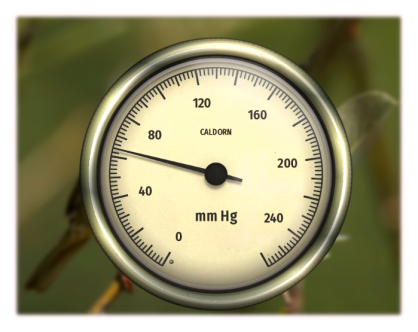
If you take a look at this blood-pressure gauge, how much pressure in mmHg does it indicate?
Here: 64 mmHg
